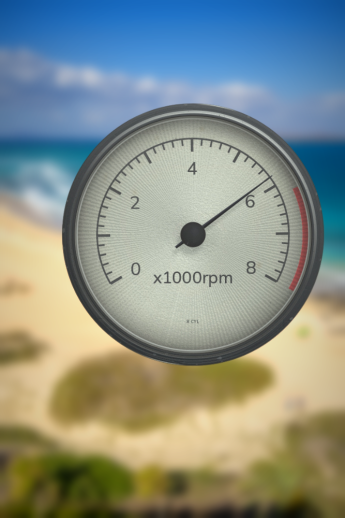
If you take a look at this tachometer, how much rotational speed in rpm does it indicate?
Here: 5800 rpm
